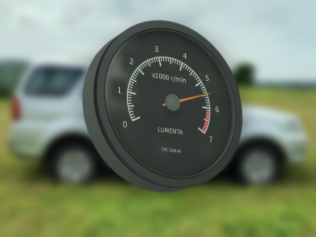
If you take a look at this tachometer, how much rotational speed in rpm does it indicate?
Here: 5500 rpm
